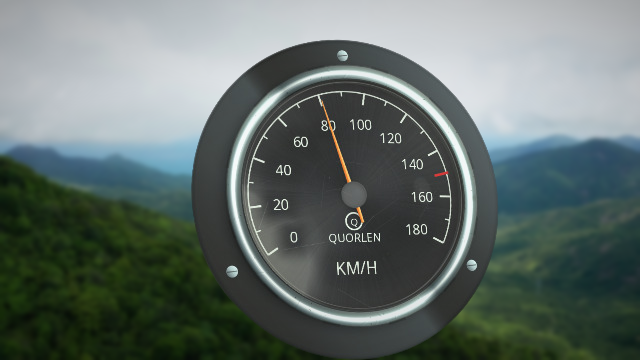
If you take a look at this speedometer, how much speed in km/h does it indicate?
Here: 80 km/h
